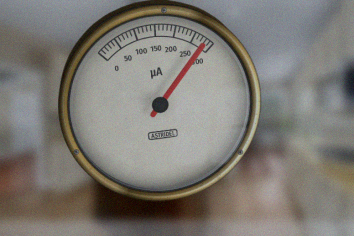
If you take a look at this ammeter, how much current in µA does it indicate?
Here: 280 µA
